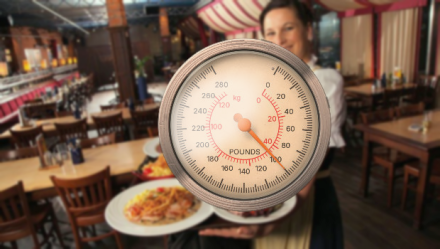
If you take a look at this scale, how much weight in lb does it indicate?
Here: 100 lb
